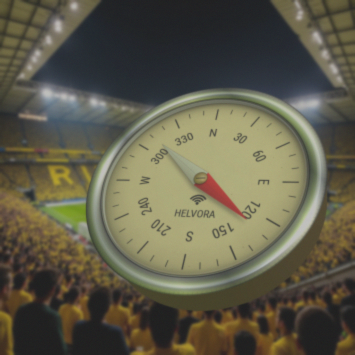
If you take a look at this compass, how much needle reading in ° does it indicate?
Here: 130 °
